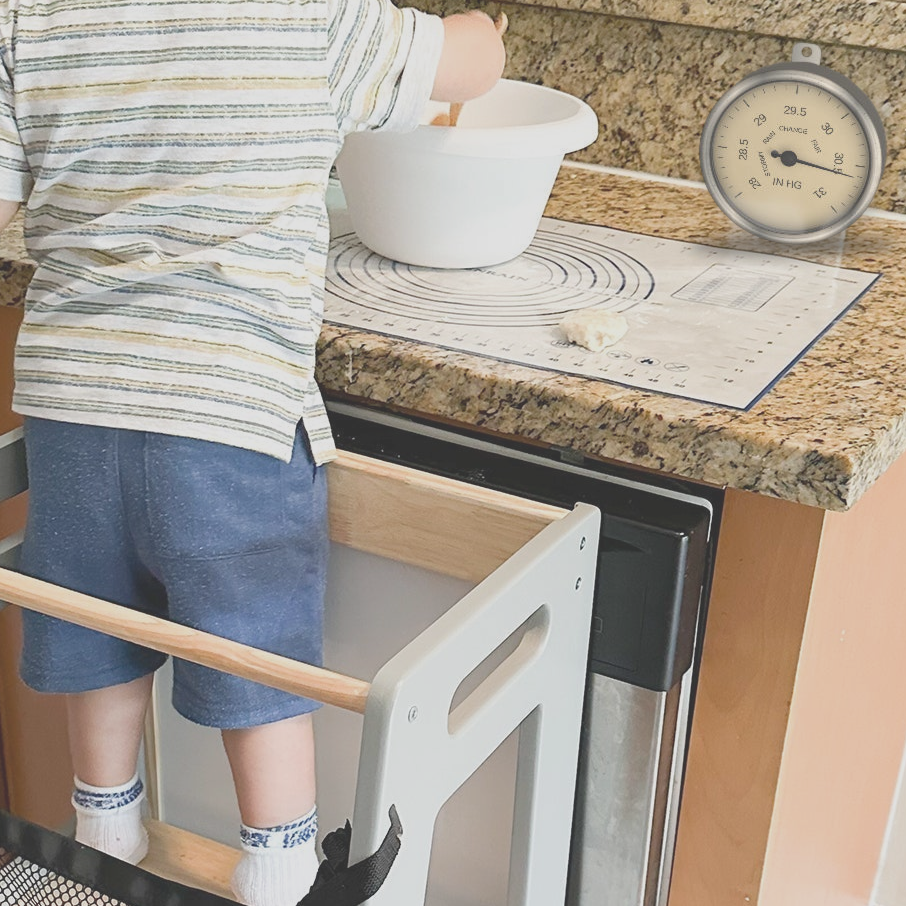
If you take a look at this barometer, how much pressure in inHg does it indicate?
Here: 30.6 inHg
